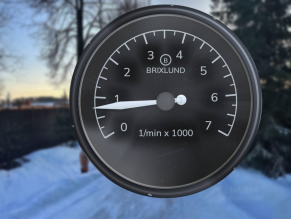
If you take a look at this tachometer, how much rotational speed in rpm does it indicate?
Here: 750 rpm
